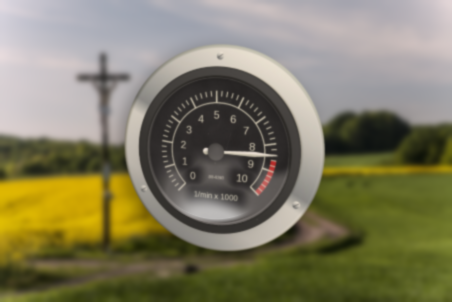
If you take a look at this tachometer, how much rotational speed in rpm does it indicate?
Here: 8400 rpm
